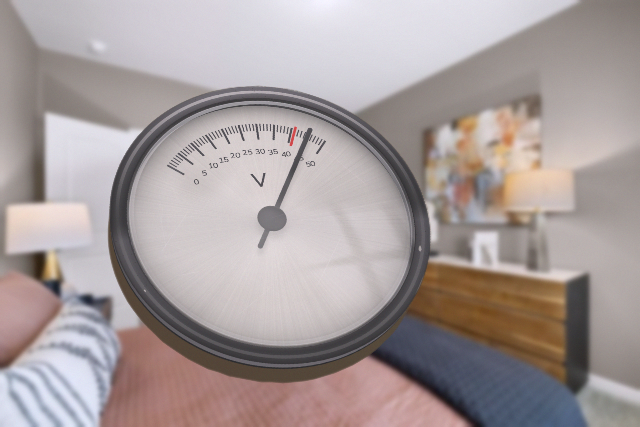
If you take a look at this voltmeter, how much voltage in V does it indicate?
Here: 45 V
